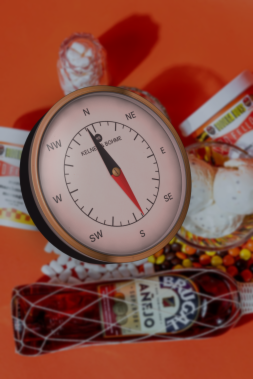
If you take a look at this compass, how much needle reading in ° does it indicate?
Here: 170 °
